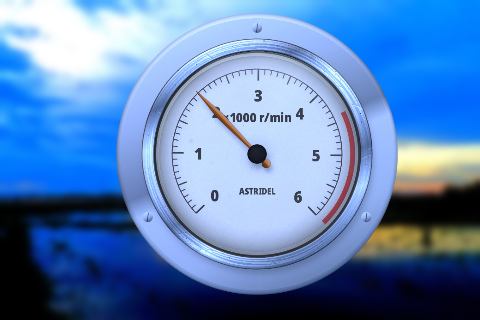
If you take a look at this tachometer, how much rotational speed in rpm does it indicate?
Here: 2000 rpm
